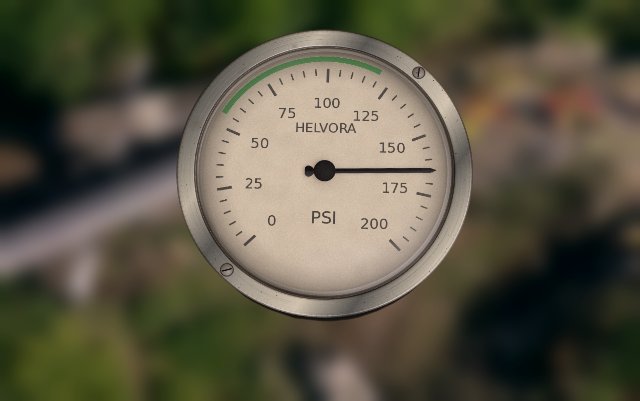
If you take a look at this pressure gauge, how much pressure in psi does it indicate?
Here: 165 psi
